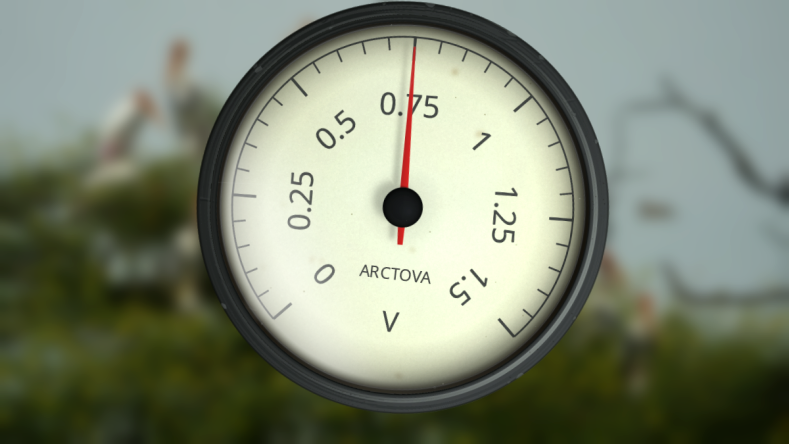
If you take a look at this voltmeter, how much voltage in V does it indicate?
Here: 0.75 V
